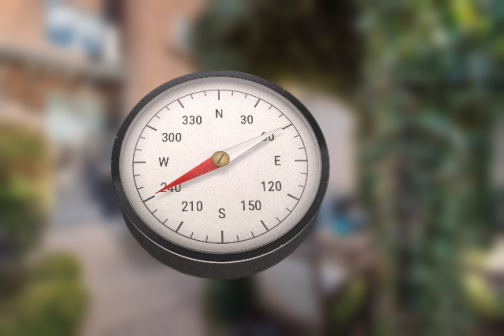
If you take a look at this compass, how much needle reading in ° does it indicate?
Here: 240 °
